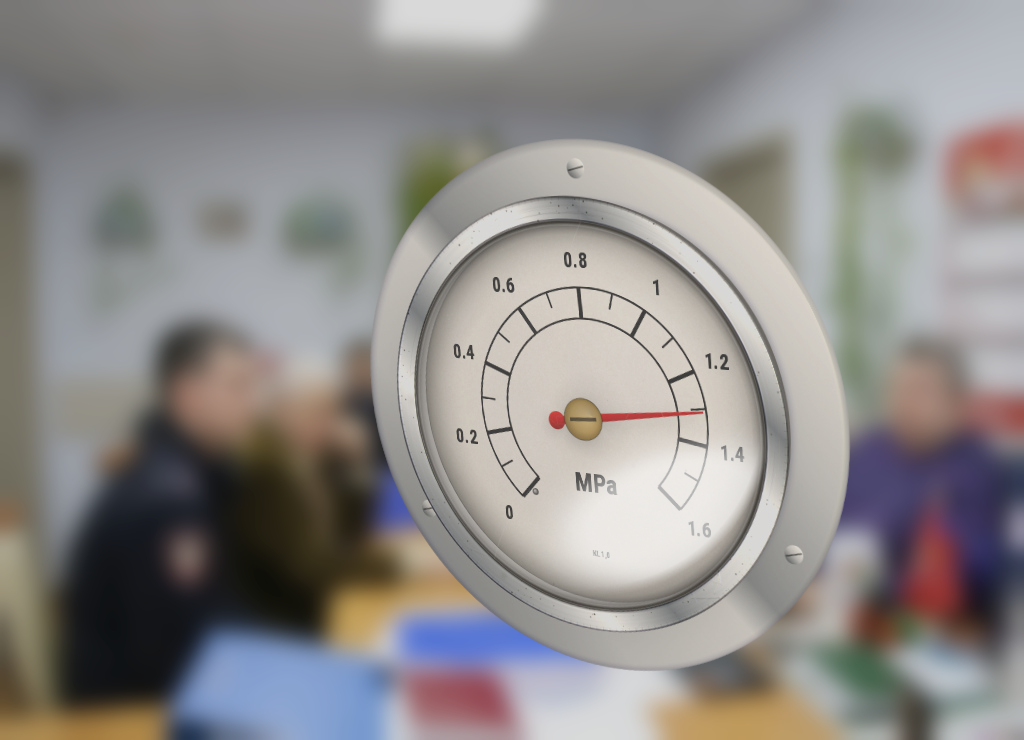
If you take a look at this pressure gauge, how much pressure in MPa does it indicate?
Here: 1.3 MPa
